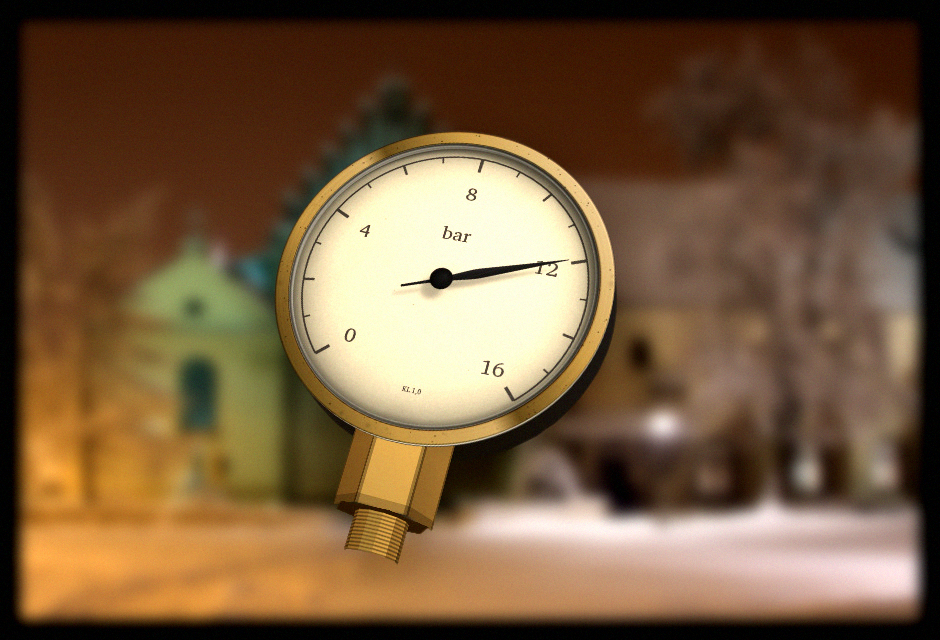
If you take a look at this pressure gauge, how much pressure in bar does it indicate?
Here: 12 bar
